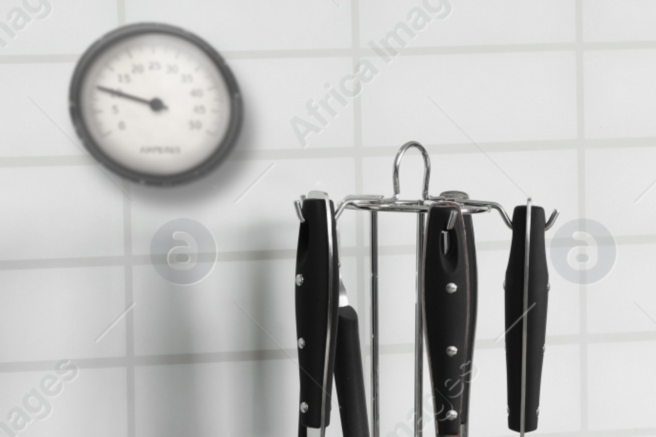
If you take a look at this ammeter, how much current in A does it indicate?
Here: 10 A
